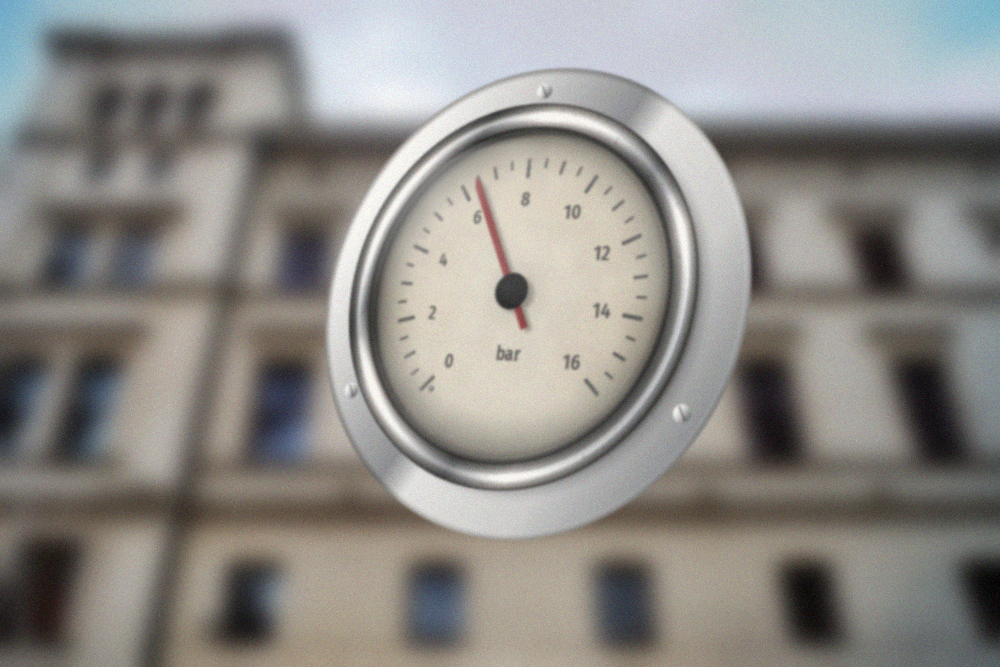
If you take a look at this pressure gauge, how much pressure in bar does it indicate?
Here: 6.5 bar
